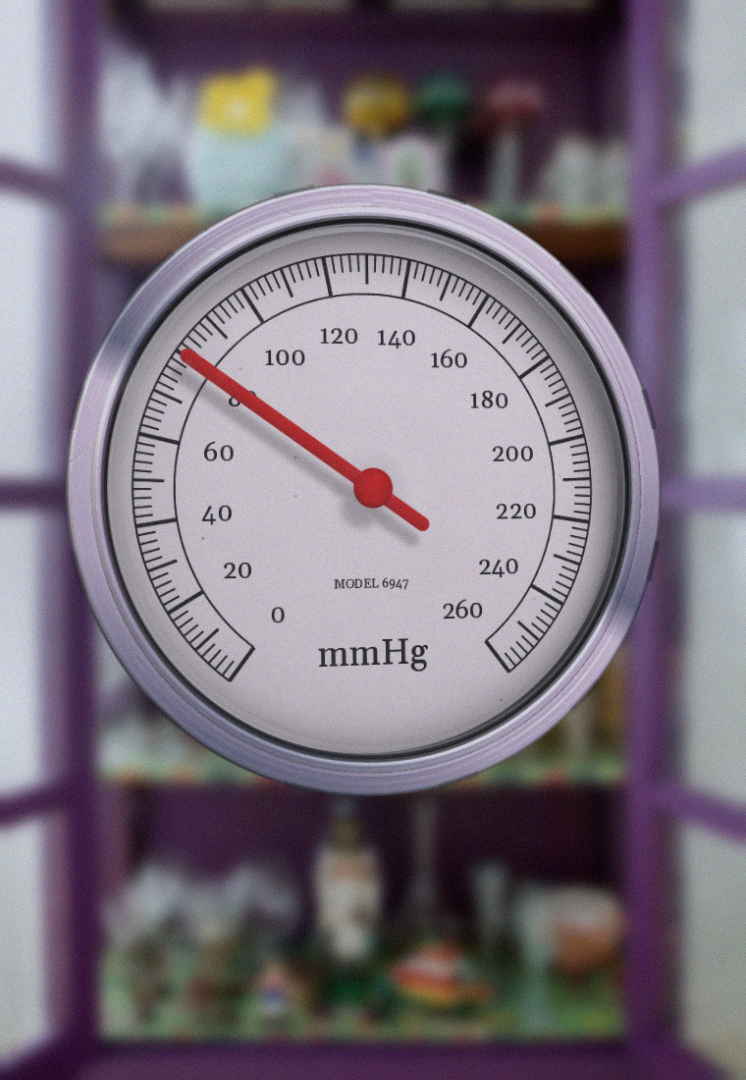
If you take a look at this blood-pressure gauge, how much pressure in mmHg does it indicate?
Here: 80 mmHg
